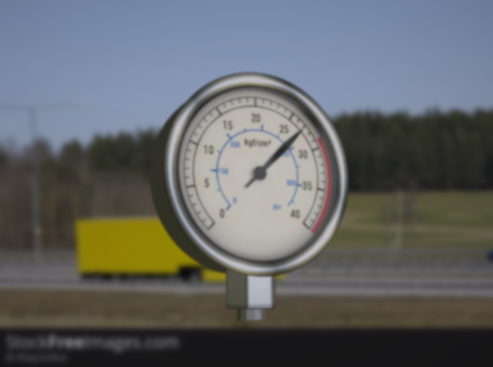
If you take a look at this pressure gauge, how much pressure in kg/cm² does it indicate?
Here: 27 kg/cm²
